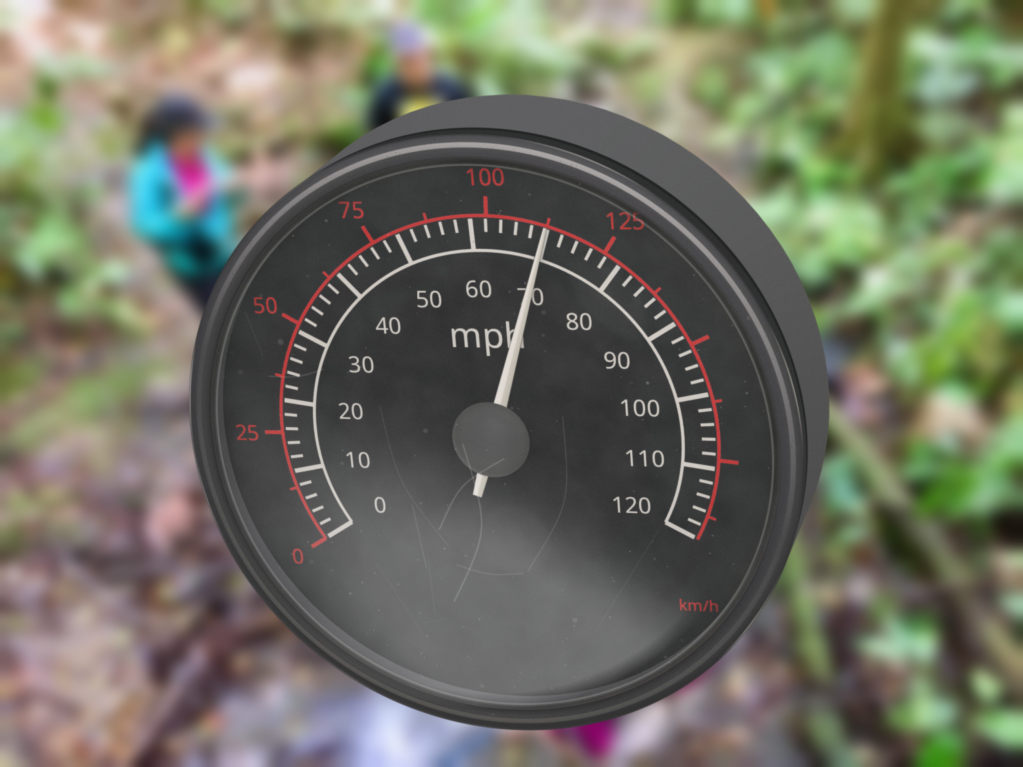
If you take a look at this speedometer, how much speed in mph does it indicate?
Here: 70 mph
